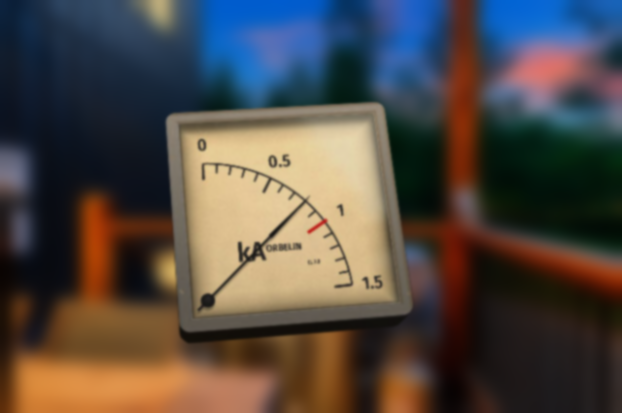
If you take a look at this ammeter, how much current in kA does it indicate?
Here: 0.8 kA
